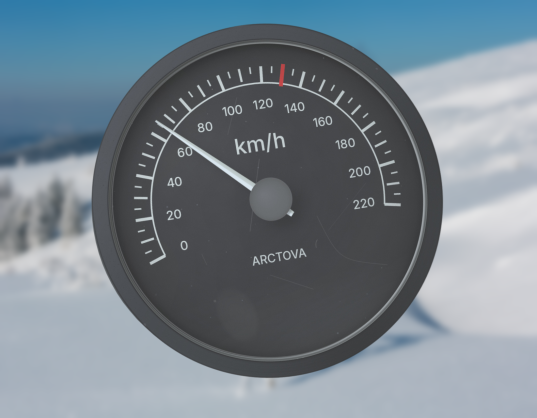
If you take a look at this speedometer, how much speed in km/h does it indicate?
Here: 65 km/h
